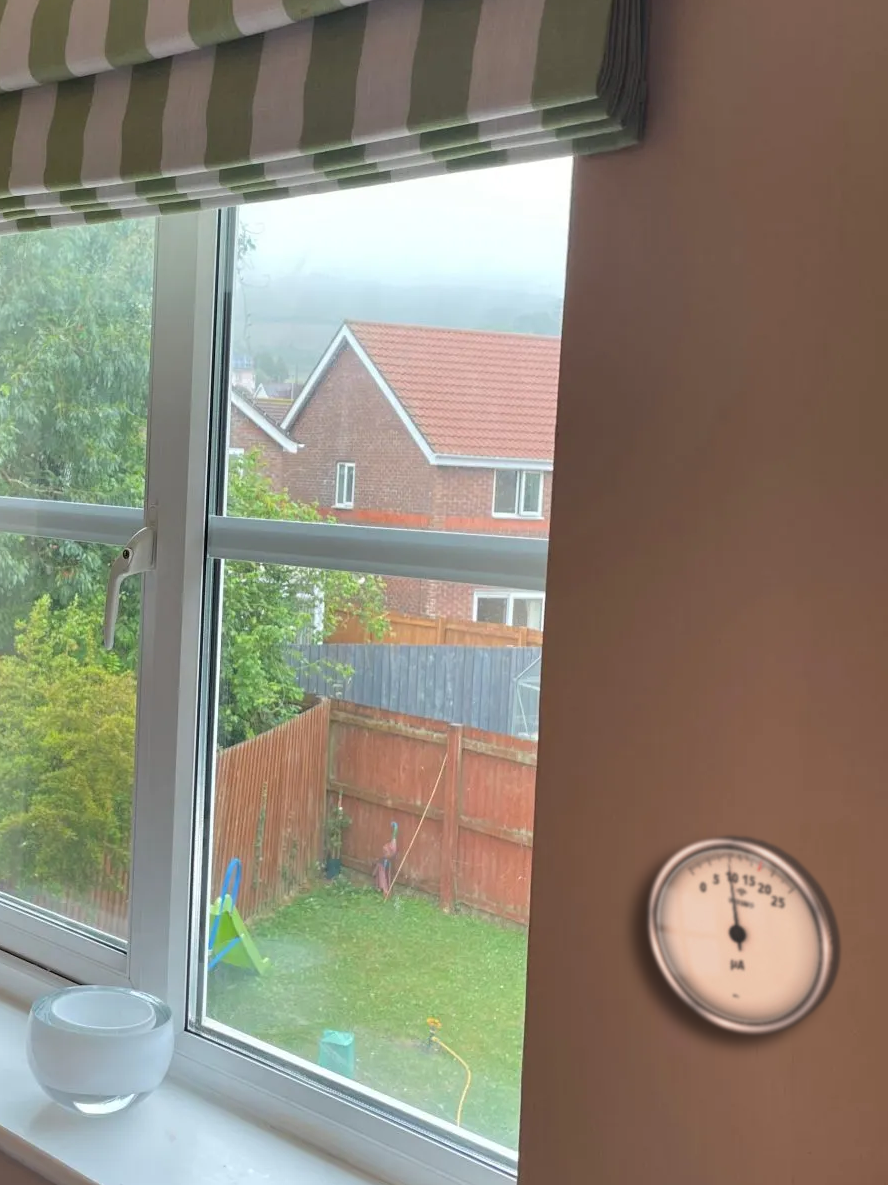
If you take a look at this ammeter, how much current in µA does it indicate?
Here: 10 µA
